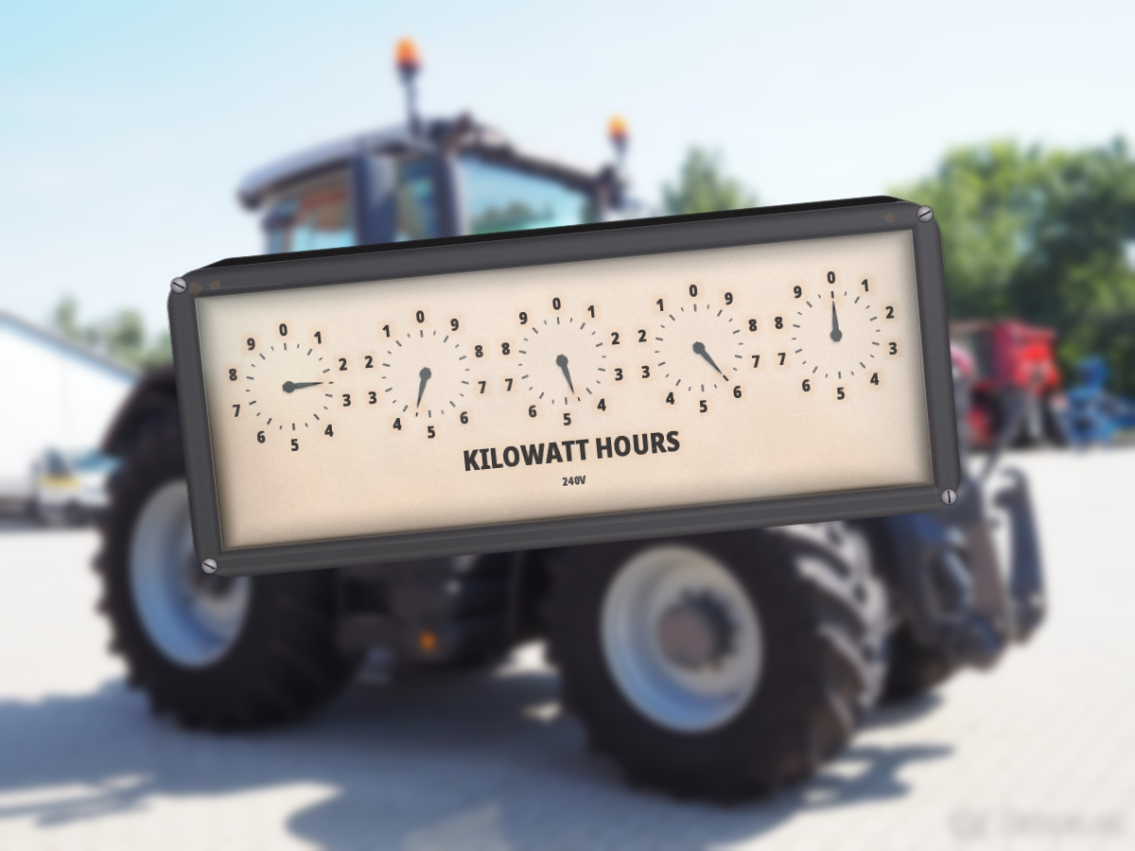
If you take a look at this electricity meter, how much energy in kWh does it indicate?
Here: 24460 kWh
